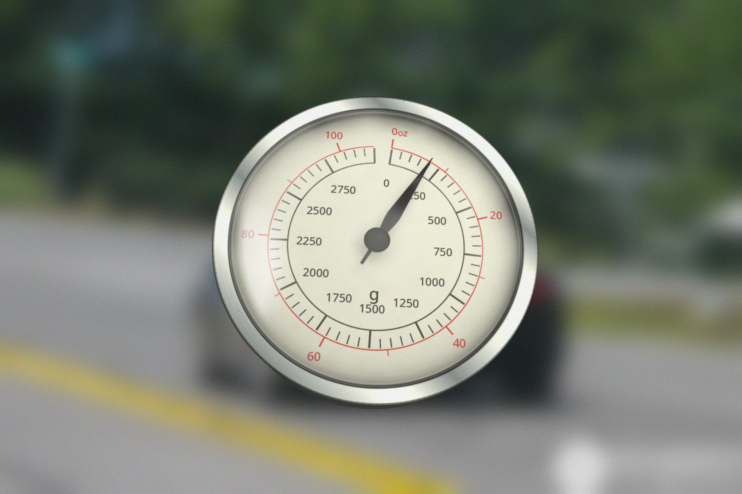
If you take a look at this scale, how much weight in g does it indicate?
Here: 200 g
